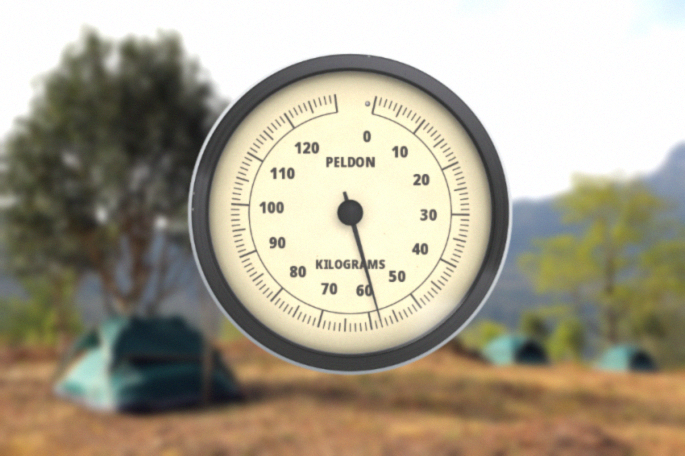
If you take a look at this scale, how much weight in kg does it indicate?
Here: 58 kg
